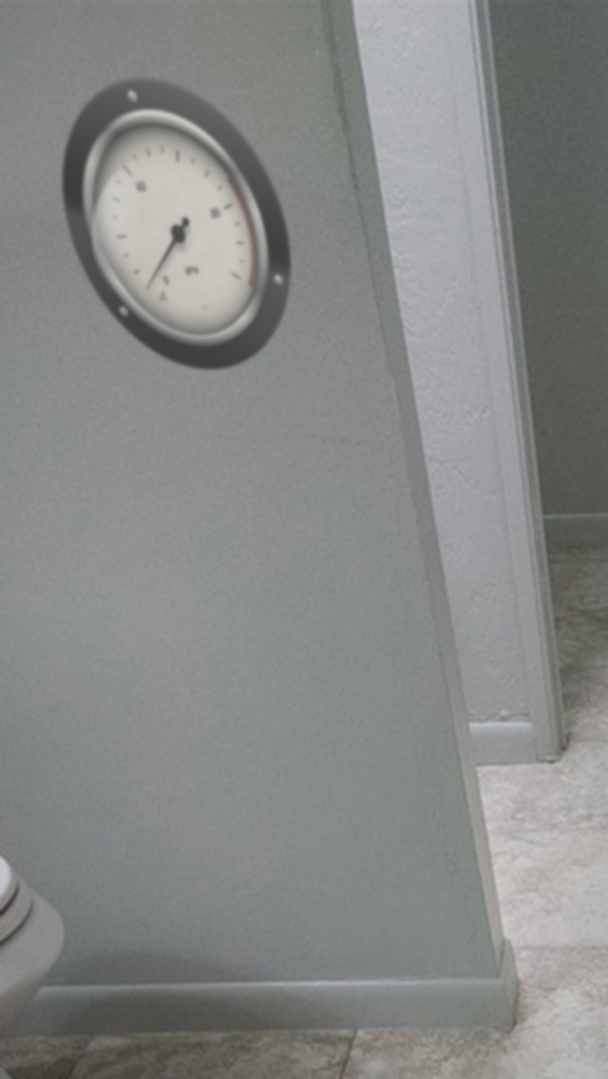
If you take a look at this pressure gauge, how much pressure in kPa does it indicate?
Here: 5 kPa
